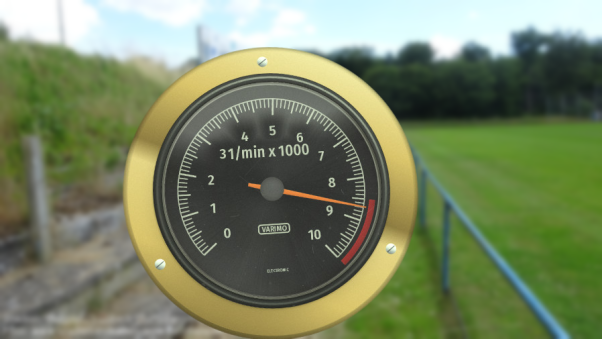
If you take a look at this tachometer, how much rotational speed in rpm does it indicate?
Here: 8700 rpm
